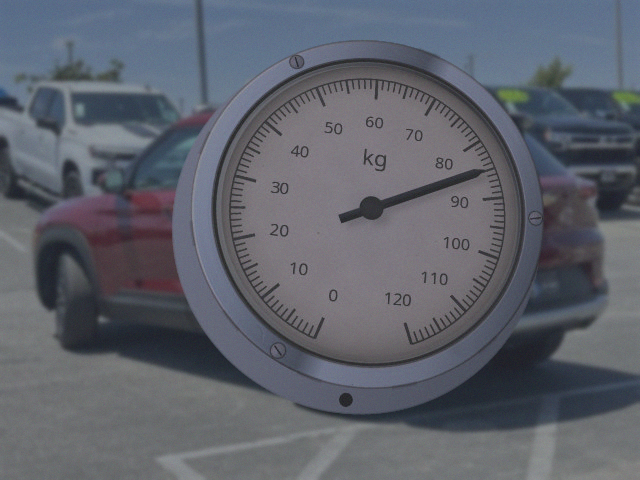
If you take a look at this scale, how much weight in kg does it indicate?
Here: 85 kg
